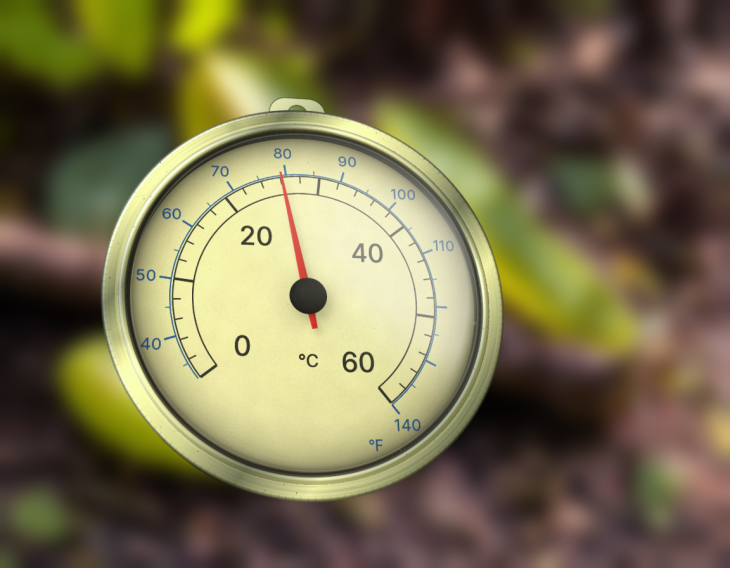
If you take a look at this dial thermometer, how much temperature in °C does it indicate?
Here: 26 °C
